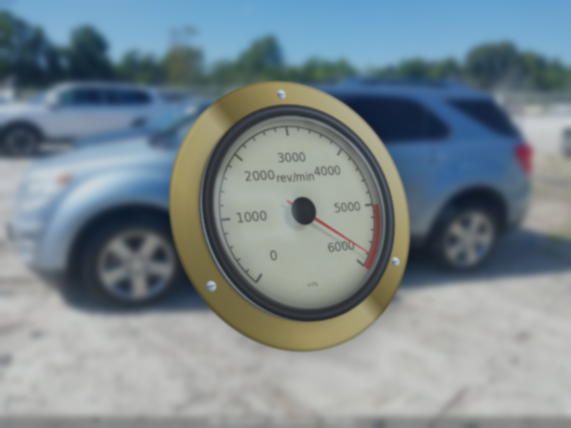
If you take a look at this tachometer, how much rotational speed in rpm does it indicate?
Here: 5800 rpm
